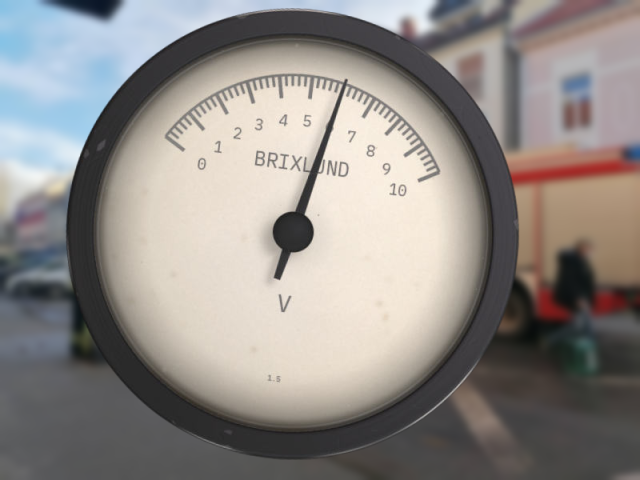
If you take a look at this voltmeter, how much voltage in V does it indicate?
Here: 6 V
